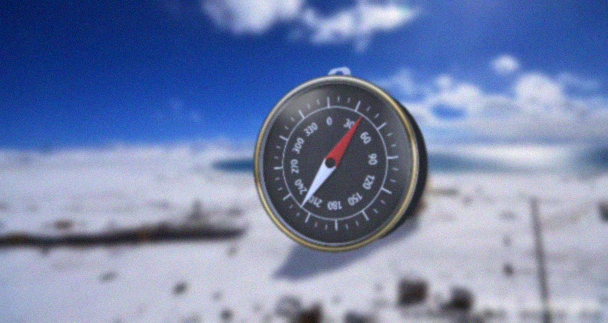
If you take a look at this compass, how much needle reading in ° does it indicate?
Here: 40 °
